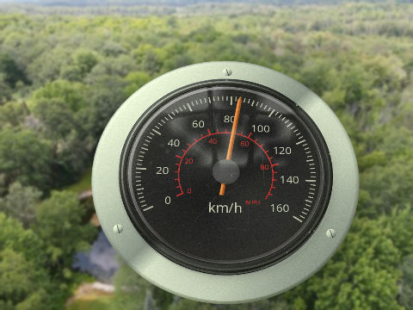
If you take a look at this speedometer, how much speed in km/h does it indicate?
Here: 84 km/h
